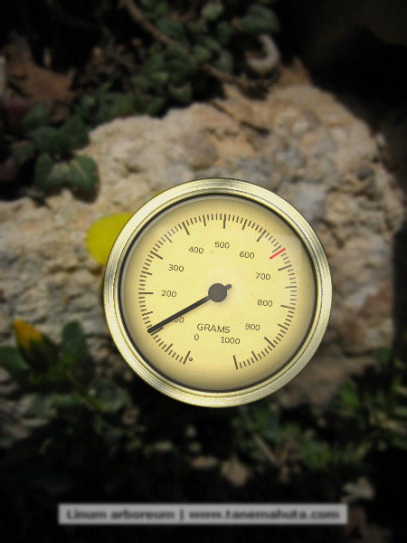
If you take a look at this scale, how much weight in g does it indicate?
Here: 110 g
